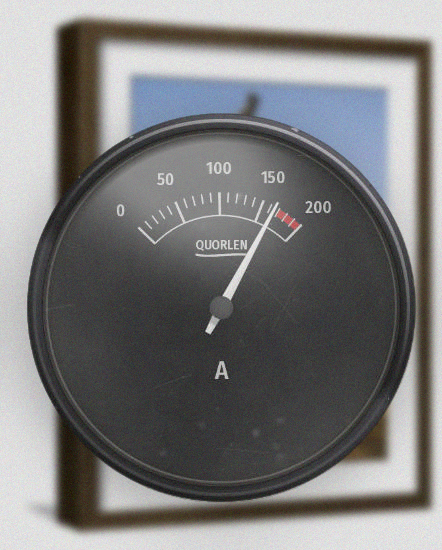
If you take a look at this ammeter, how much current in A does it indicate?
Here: 165 A
